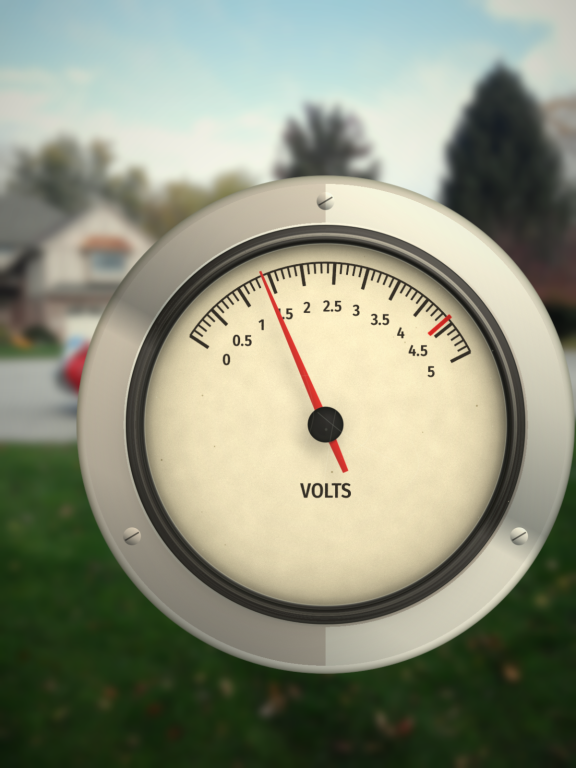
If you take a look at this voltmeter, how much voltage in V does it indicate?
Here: 1.4 V
